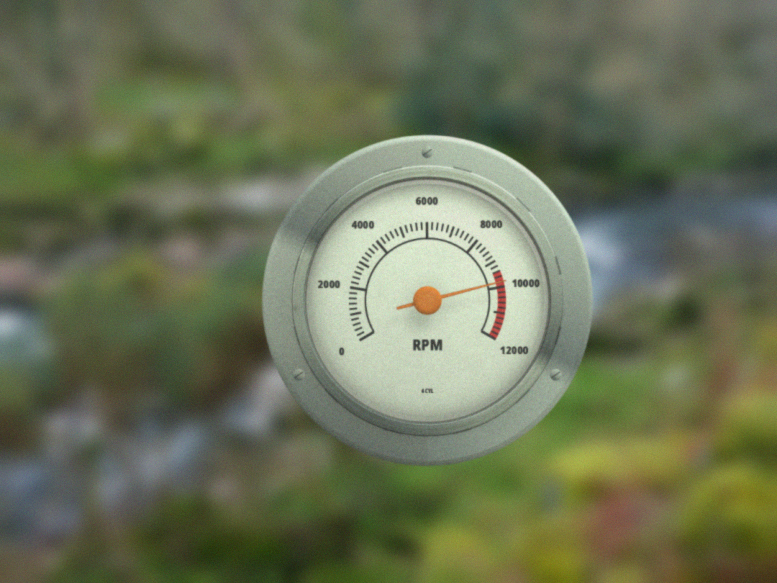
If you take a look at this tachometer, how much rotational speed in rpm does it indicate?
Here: 9800 rpm
